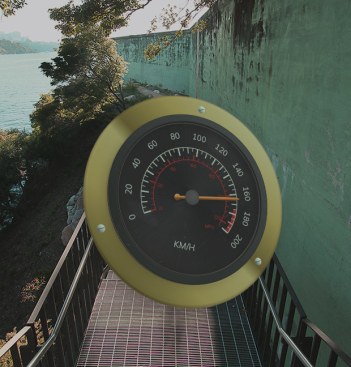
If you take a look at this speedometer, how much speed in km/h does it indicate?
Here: 165 km/h
